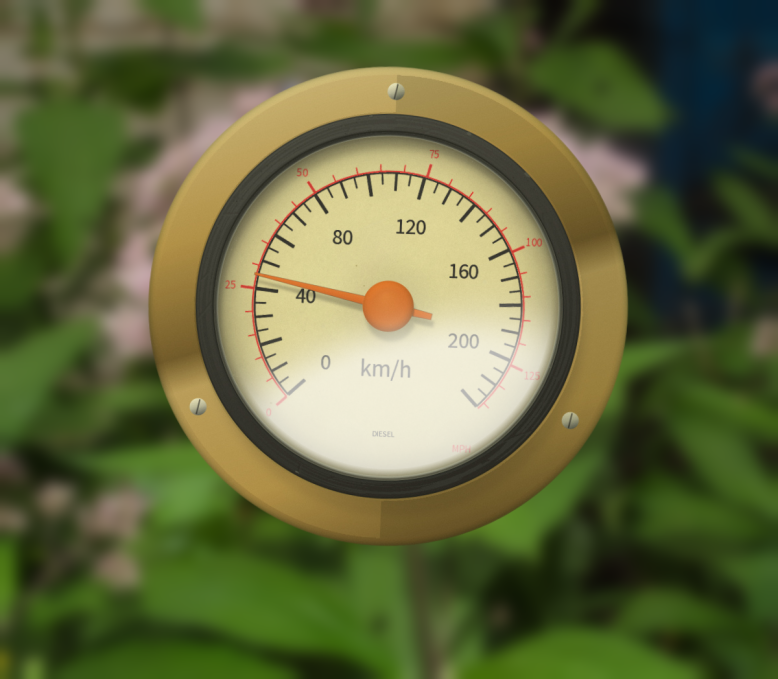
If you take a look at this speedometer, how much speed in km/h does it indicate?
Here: 45 km/h
